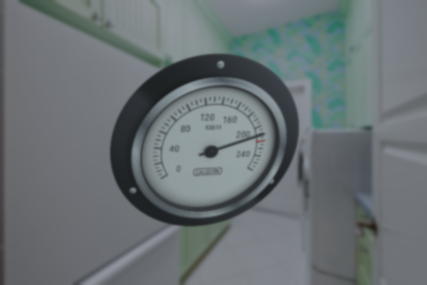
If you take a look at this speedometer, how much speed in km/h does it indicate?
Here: 210 km/h
